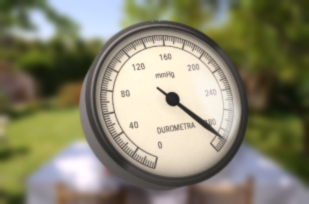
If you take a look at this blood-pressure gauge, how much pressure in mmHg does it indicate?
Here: 290 mmHg
